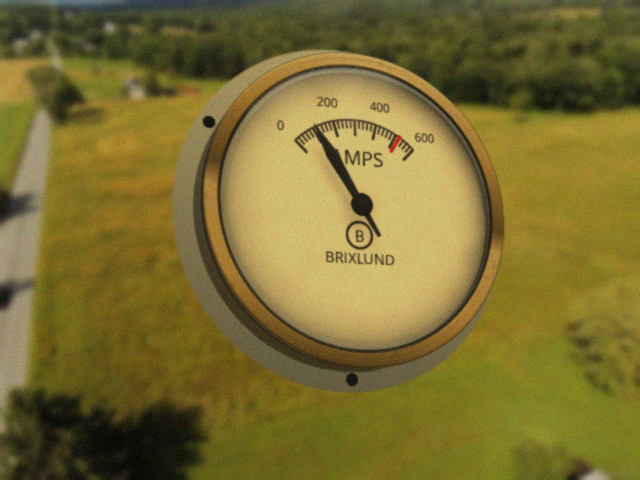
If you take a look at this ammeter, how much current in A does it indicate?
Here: 100 A
